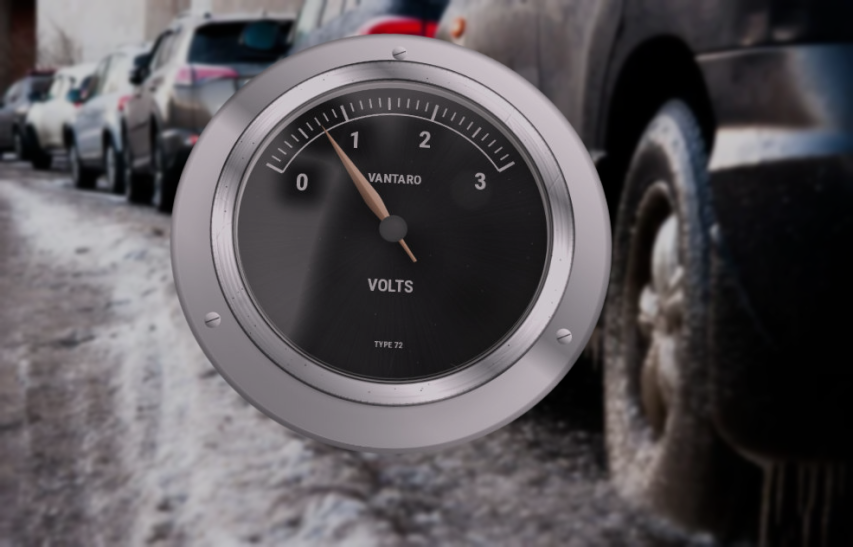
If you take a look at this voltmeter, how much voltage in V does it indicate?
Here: 0.7 V
